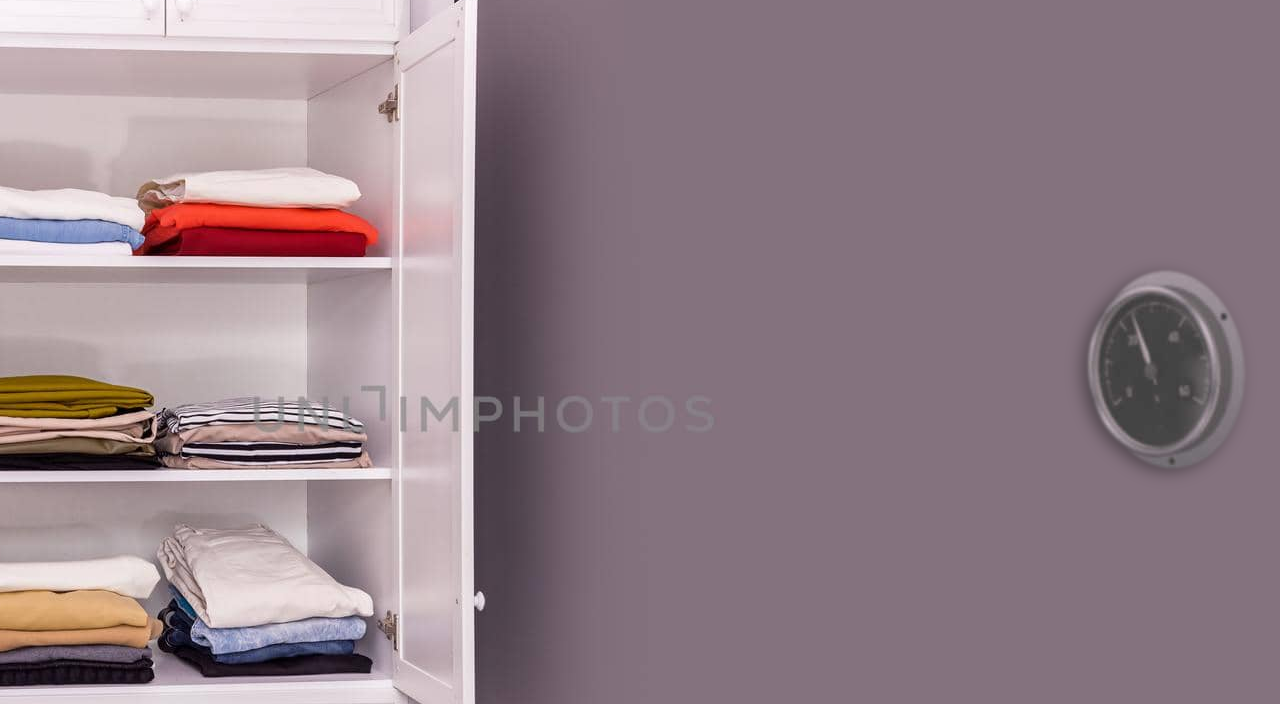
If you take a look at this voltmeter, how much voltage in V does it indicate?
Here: 25 V
